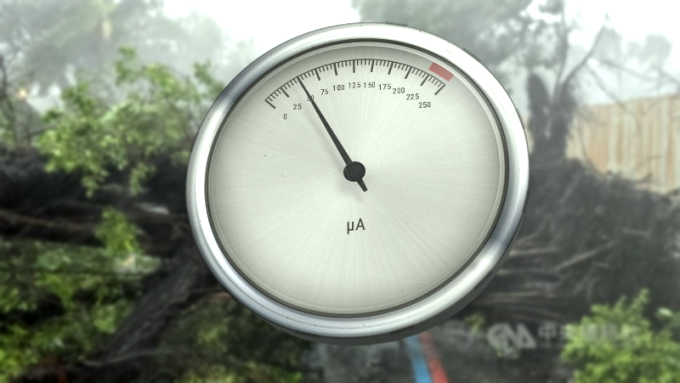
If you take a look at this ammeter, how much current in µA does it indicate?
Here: 50 µA
